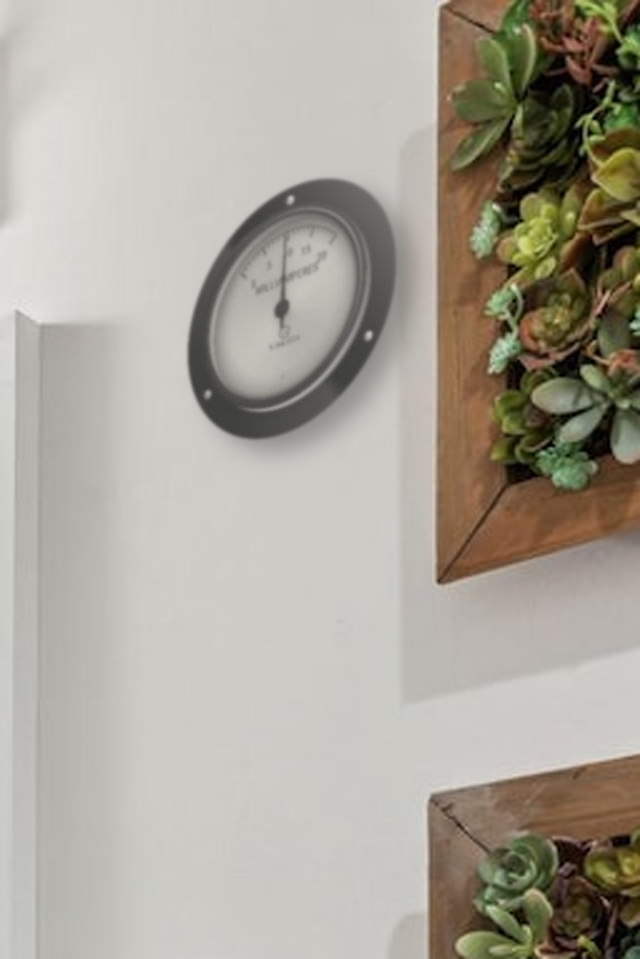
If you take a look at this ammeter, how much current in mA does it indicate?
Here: 10 mA
